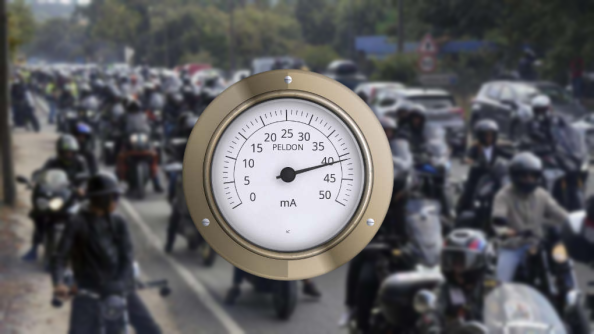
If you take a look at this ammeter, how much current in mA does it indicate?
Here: 41 mA
